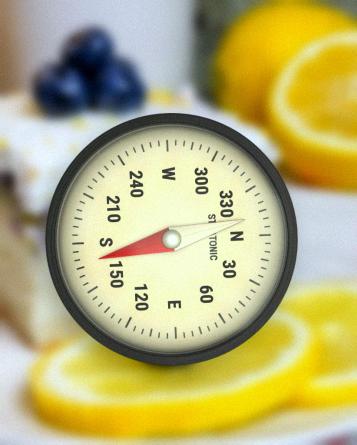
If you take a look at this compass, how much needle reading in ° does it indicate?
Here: 167.5 °
